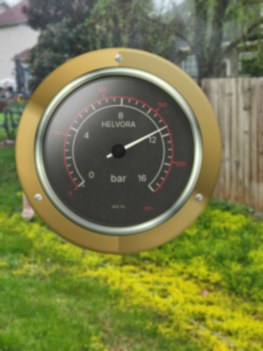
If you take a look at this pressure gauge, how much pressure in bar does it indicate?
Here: 11.5 bar
